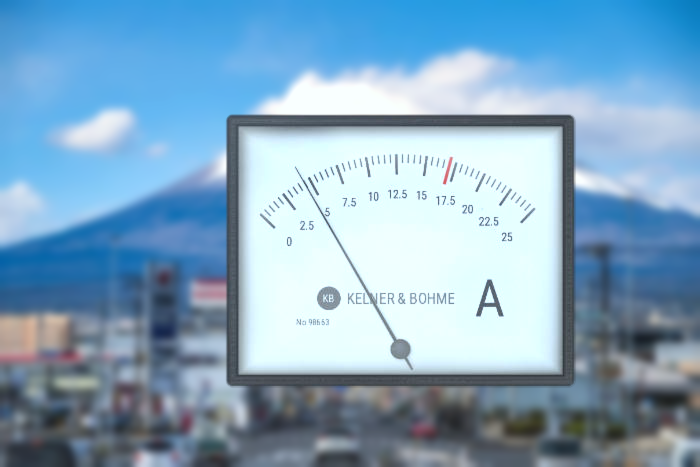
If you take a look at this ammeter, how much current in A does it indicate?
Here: 4.5 A
